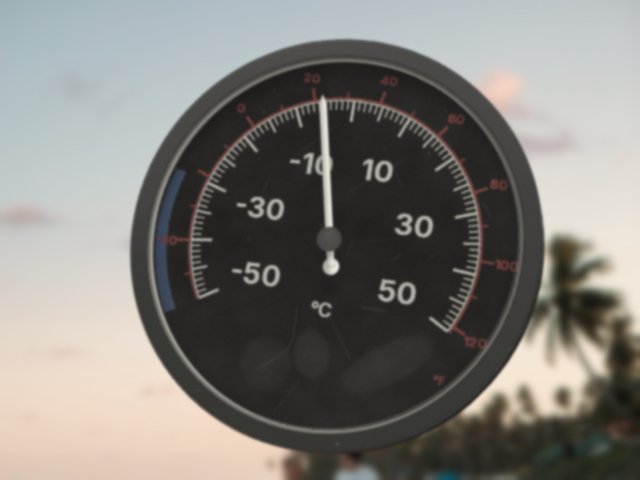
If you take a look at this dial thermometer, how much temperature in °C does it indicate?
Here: -5 °C
